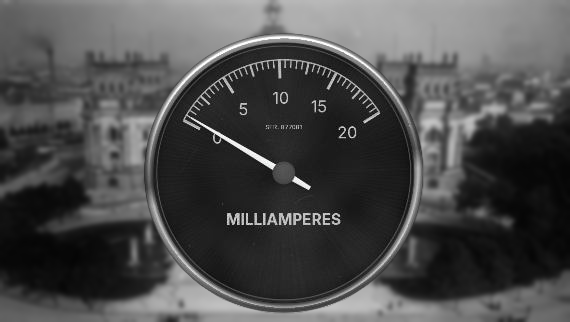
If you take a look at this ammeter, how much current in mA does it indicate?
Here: 0.5 mA
